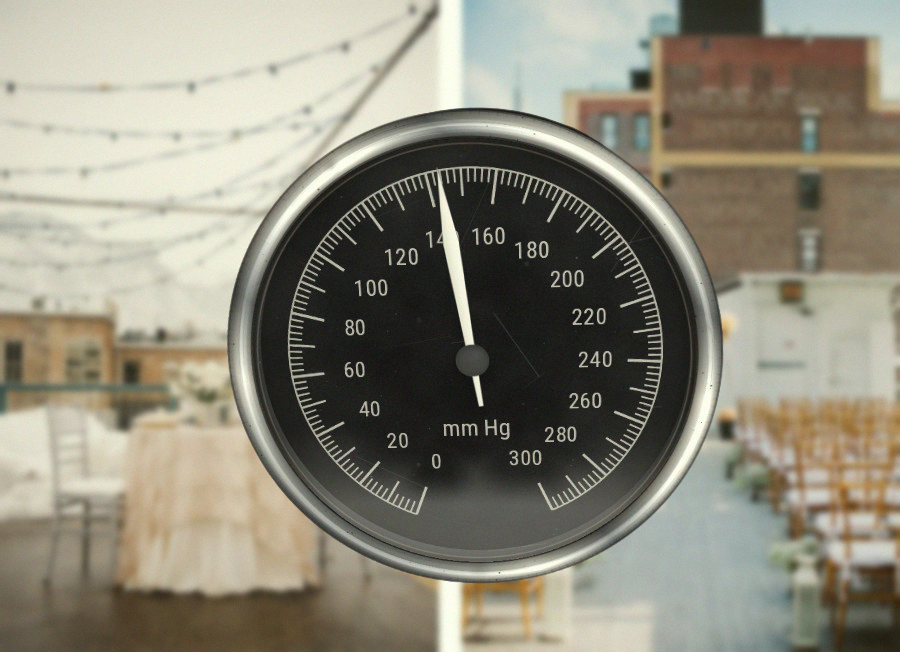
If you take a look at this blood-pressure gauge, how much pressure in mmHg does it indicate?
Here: 144 mmHg
